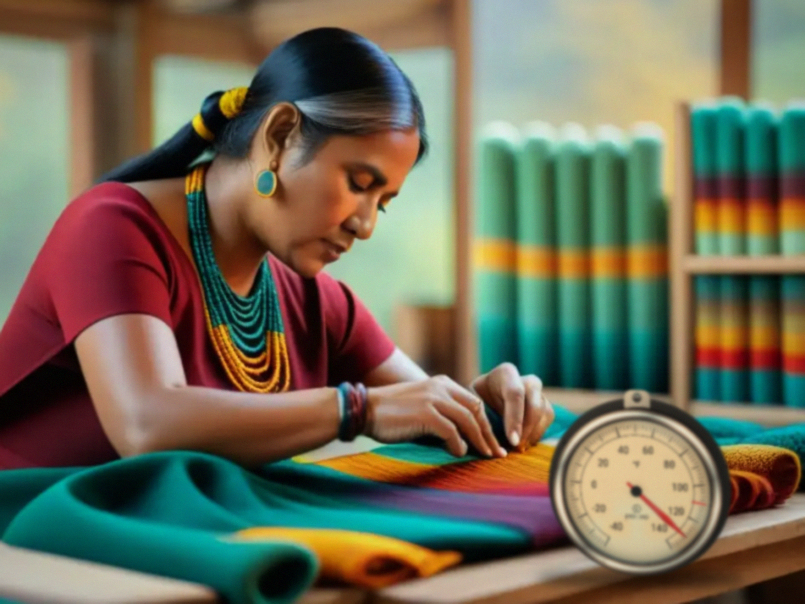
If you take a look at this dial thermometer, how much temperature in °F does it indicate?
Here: 130 °F
